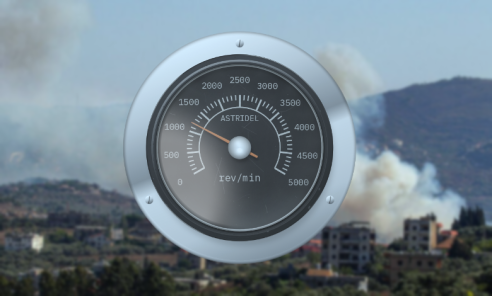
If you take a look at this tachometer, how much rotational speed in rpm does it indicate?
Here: 1200 rpm
